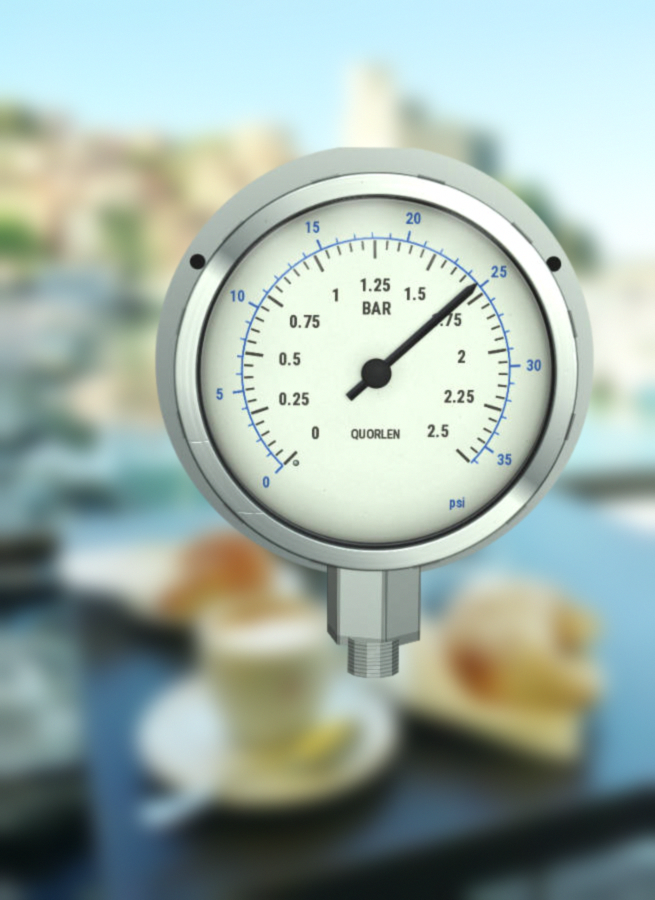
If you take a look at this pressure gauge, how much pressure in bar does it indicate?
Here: 1.7 bar
